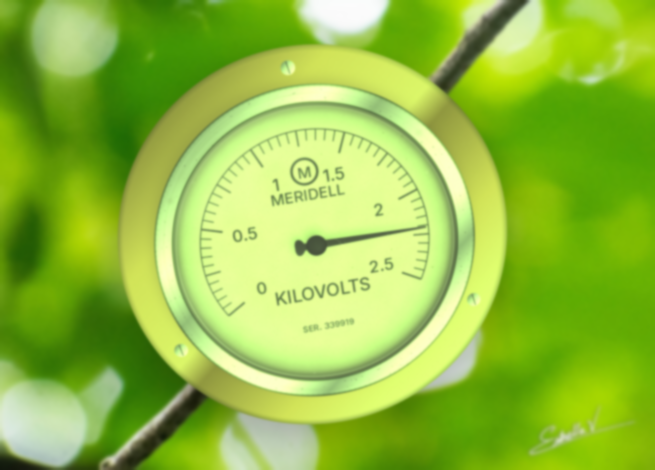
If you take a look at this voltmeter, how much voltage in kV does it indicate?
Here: 2.2 kV
